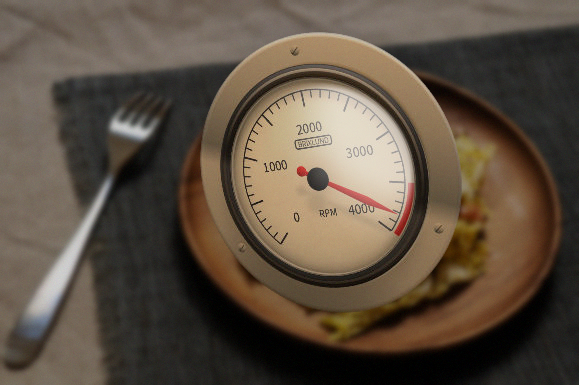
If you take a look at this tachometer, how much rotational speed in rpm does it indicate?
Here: 3800 rpm
